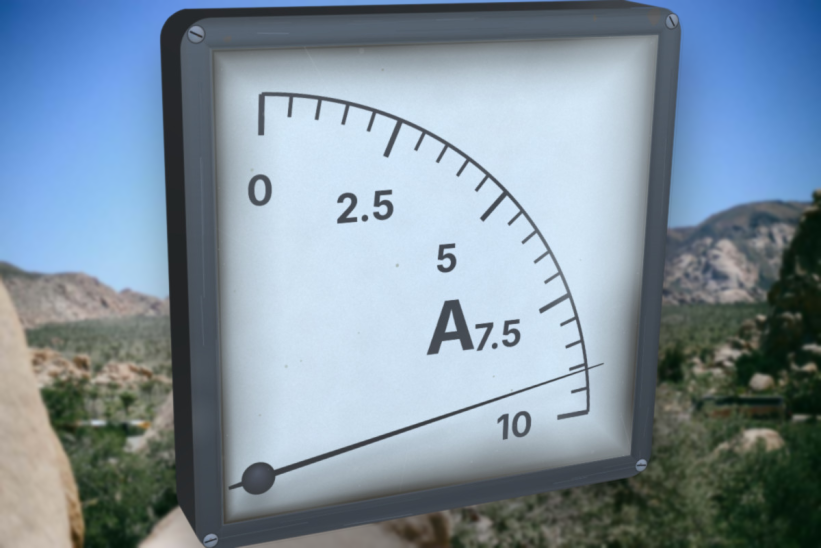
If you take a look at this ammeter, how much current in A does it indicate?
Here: 9 A
